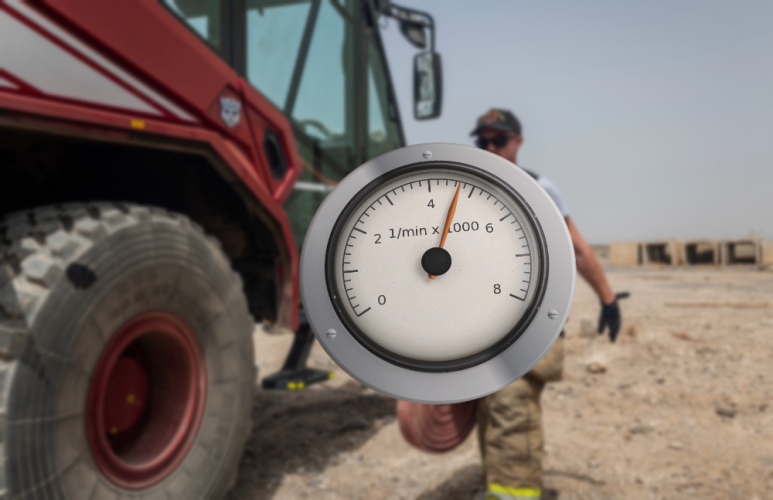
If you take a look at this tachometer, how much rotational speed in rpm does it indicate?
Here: 4700 rpm
